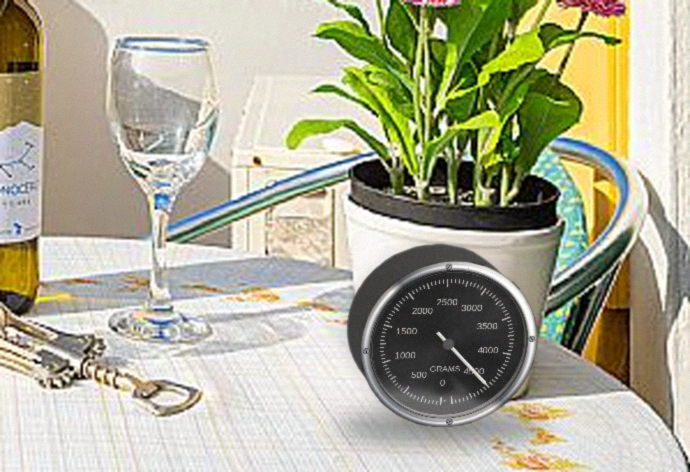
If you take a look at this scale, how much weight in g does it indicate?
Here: 4500 g
